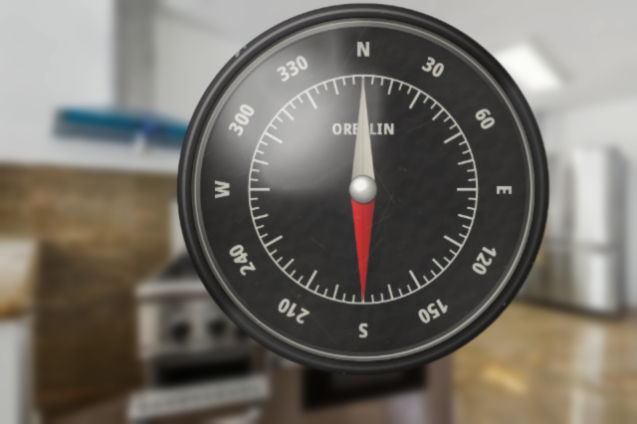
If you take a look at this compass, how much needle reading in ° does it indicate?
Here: 180 °
